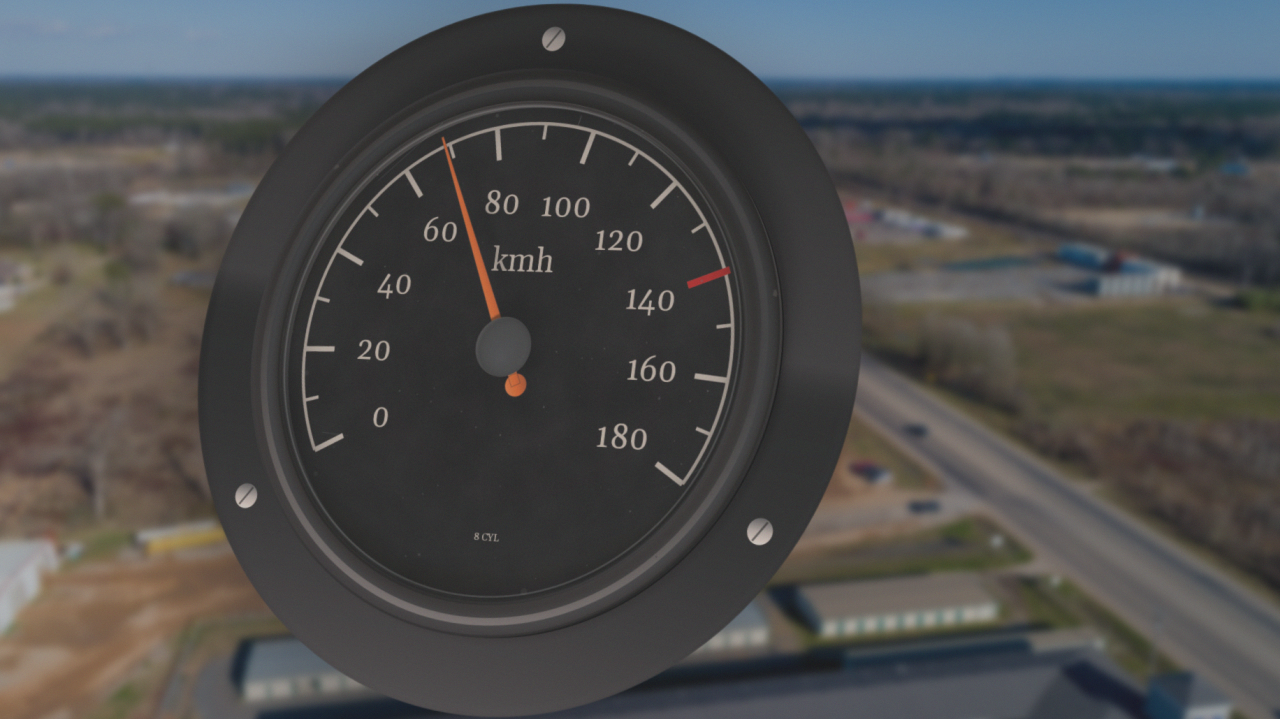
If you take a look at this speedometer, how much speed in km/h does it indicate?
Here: 70 km/h
